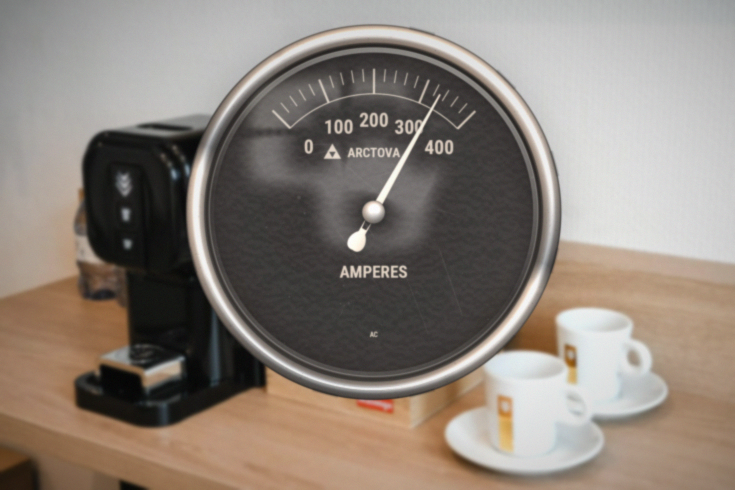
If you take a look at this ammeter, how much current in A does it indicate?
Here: 330 A
